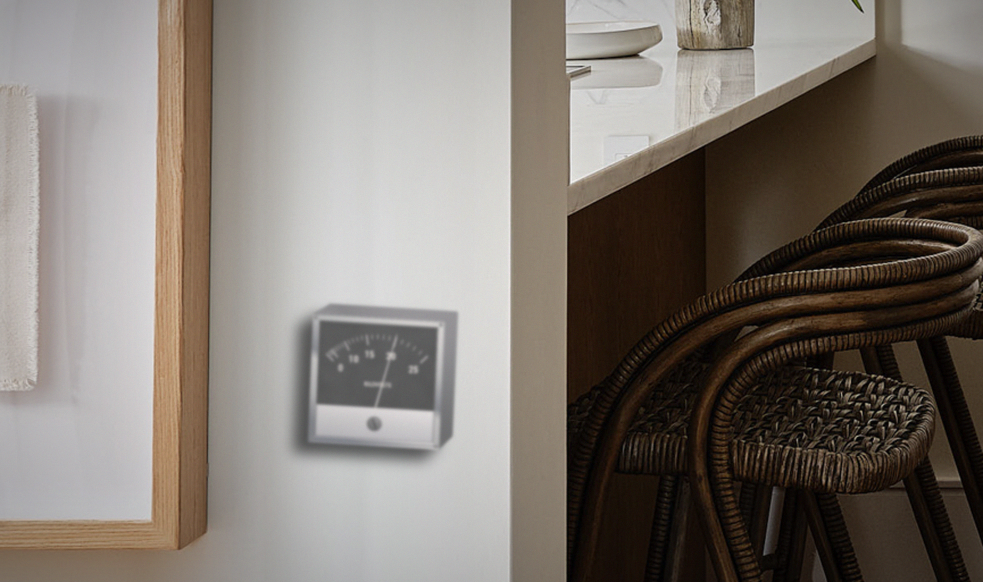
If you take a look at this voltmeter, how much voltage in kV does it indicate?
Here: 20 kV
